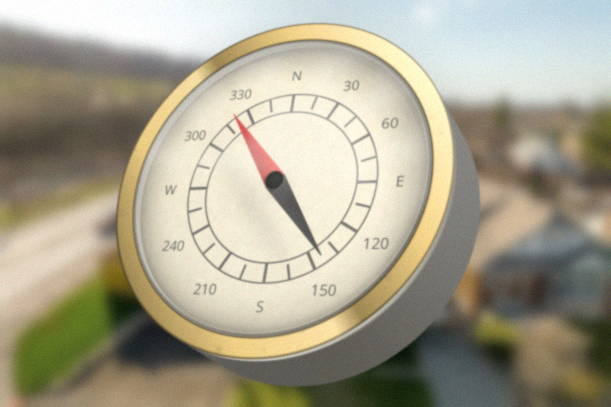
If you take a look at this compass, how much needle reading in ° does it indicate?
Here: 322.5 °
